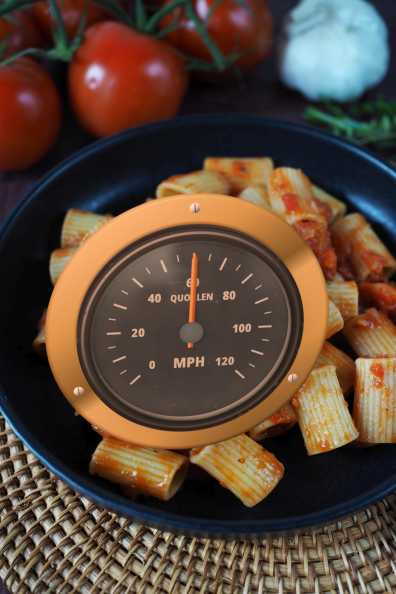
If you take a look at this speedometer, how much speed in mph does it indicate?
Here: 60 mph
